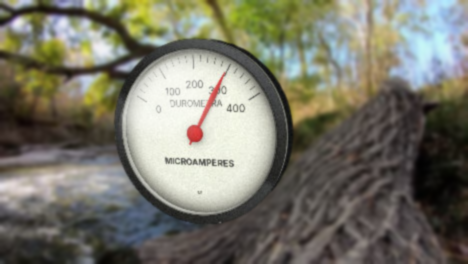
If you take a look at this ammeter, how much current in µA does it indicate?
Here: 300 µA
